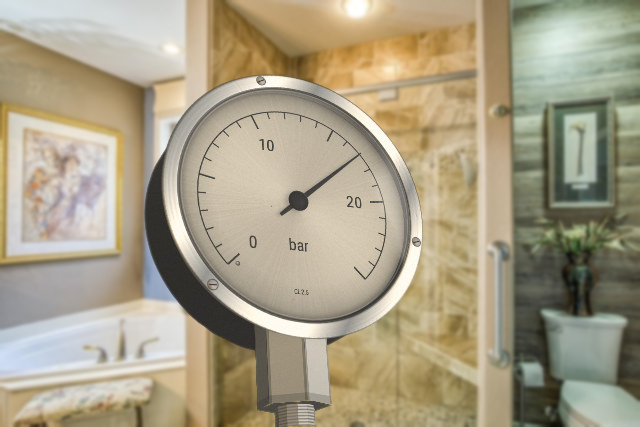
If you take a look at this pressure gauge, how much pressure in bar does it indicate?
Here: 17 bar
